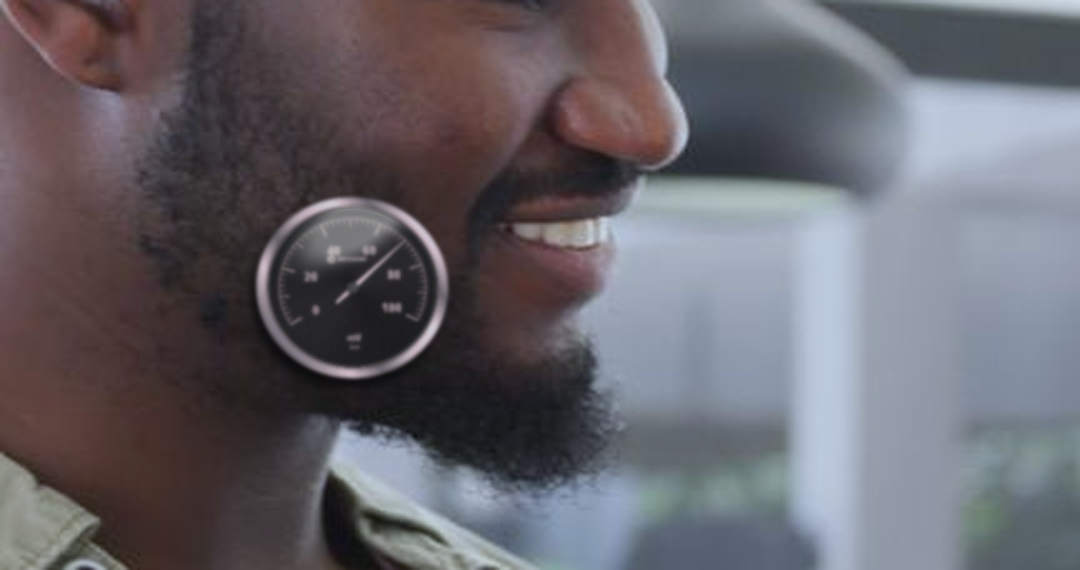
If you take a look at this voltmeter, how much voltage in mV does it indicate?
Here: 70 mV
